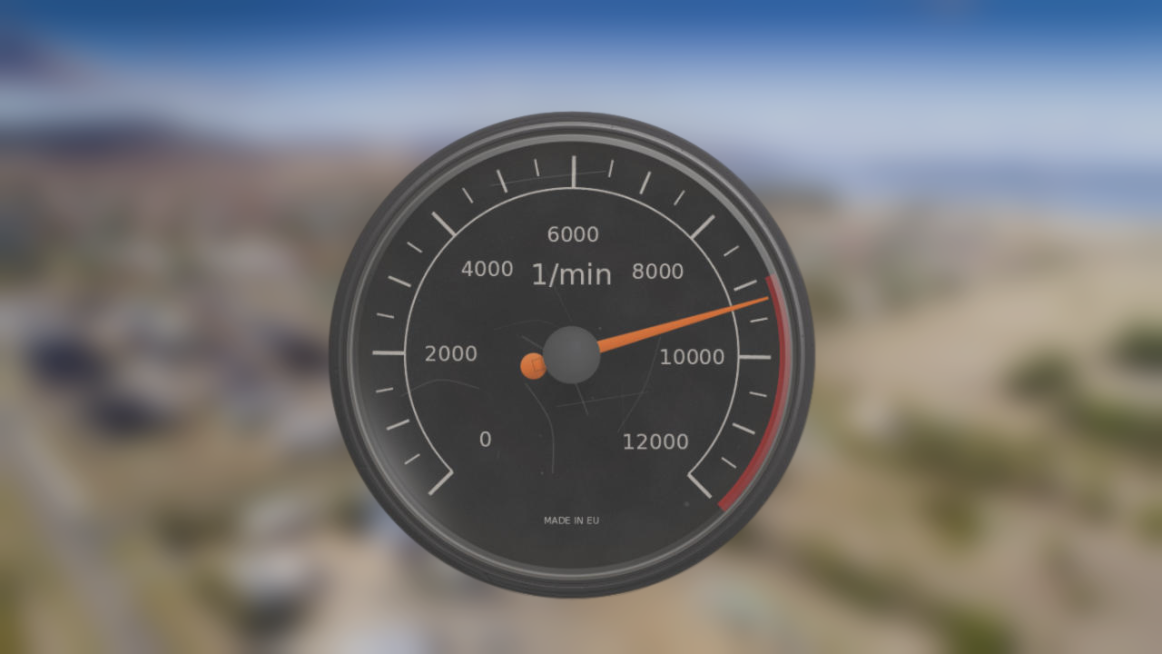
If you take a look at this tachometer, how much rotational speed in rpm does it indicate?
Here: 9250 rpm
